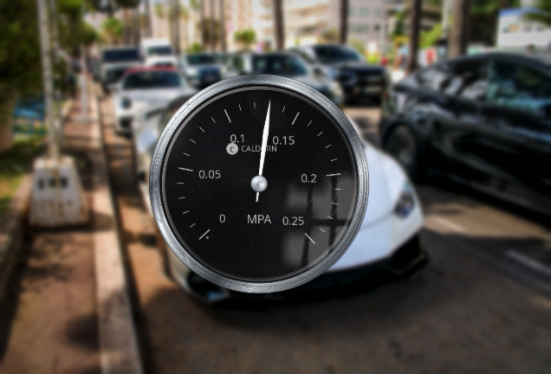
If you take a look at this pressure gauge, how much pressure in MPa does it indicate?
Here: 0.13 MPa
